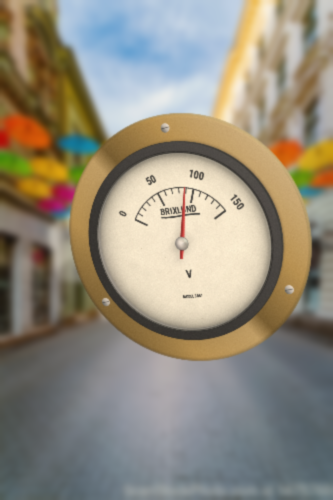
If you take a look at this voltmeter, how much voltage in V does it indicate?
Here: 90 V
